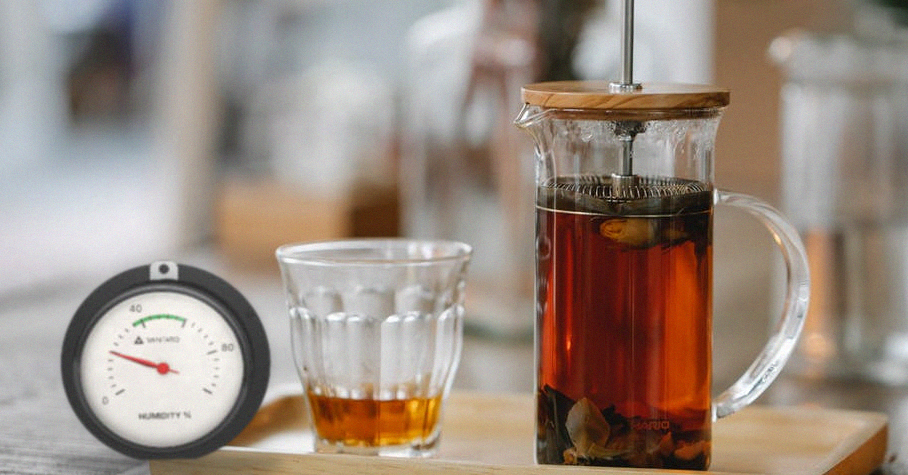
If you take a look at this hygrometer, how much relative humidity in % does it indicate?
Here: 20 %
